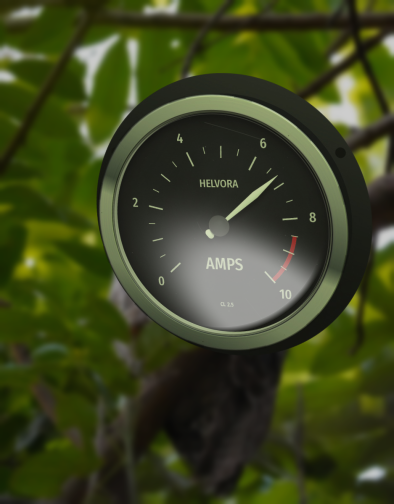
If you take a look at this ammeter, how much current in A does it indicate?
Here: 6.75 A
